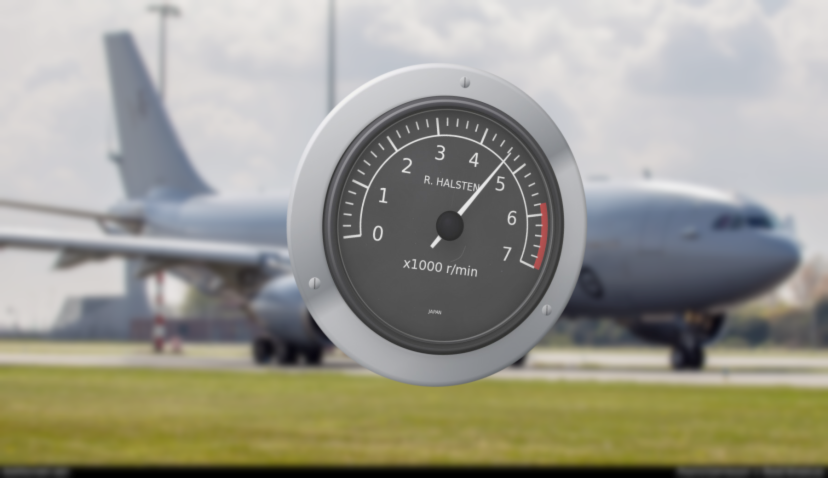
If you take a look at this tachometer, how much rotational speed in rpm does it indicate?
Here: 4600 rpm
